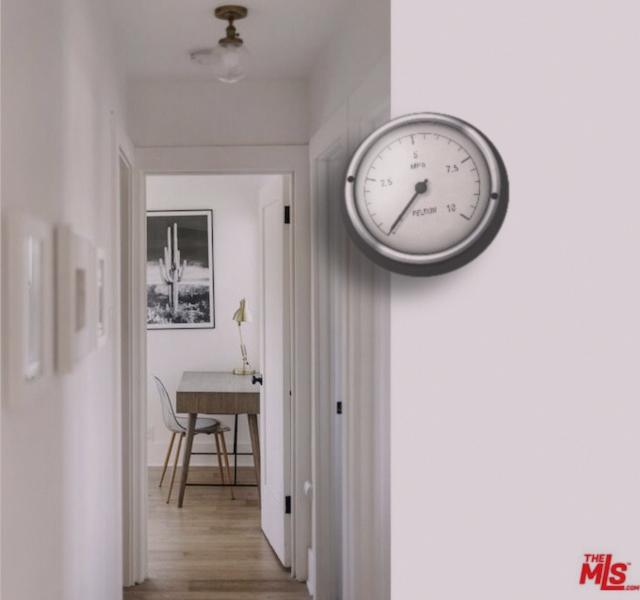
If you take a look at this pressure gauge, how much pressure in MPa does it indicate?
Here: 0 MPa
